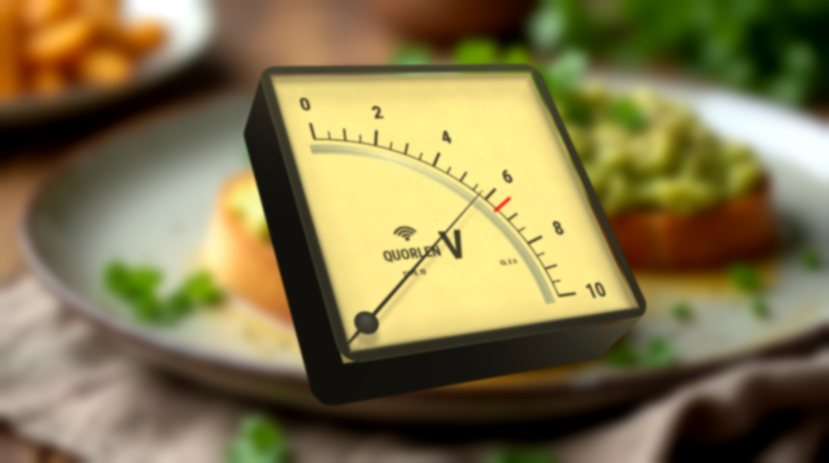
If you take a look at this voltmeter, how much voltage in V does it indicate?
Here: 5.75 V
